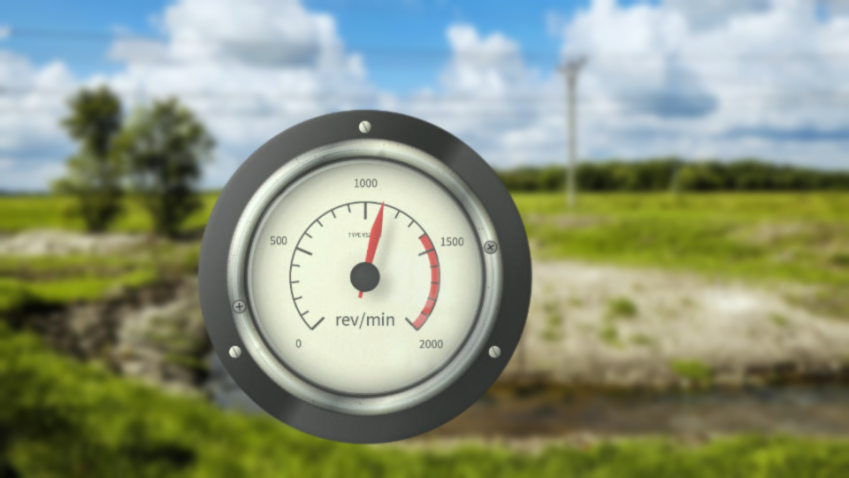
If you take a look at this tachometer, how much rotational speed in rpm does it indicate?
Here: 1100 rpm
